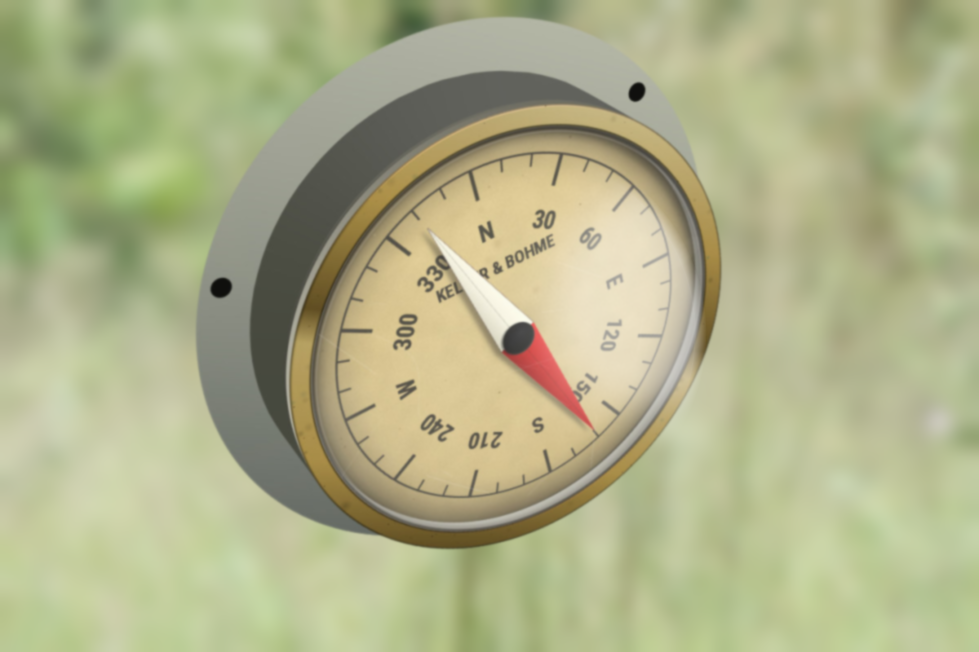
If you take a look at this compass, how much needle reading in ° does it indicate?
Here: 160 °
